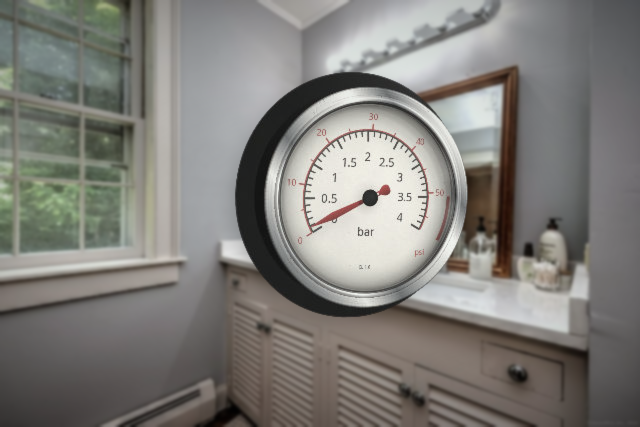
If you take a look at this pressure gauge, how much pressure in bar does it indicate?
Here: 0.1 bar
